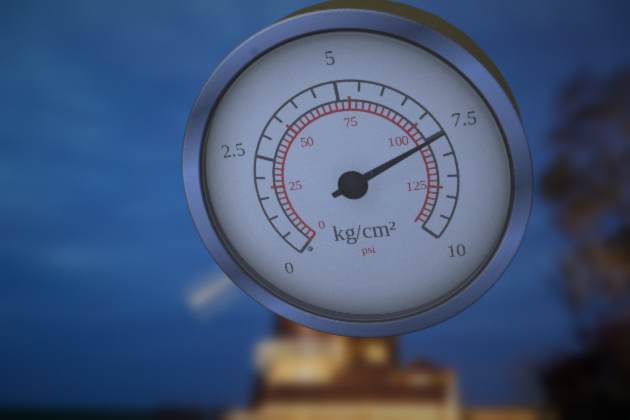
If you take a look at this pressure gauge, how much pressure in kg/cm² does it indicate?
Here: 7.5 kg/cm²
